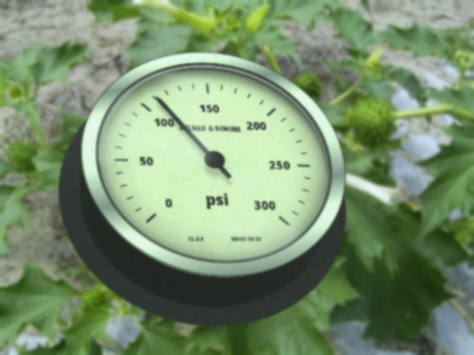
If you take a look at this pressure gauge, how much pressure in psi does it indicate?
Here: 110 psi
